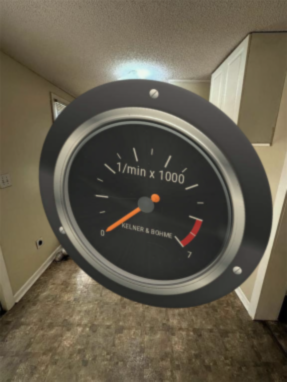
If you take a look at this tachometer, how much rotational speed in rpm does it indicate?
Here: 0 rpm
